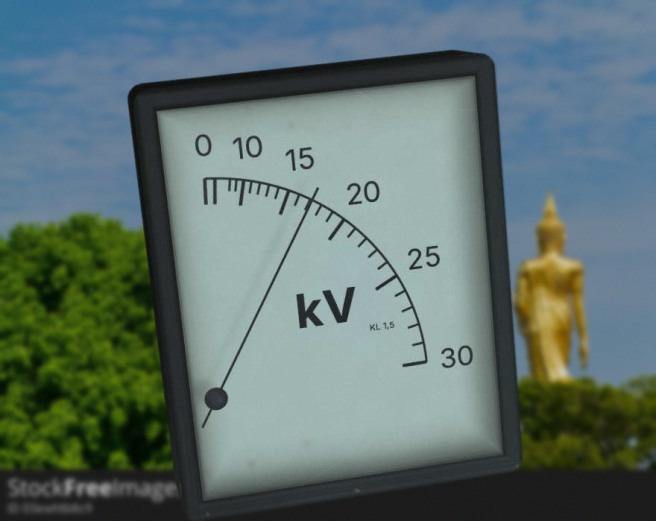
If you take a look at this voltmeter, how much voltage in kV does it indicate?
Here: 17 kV
